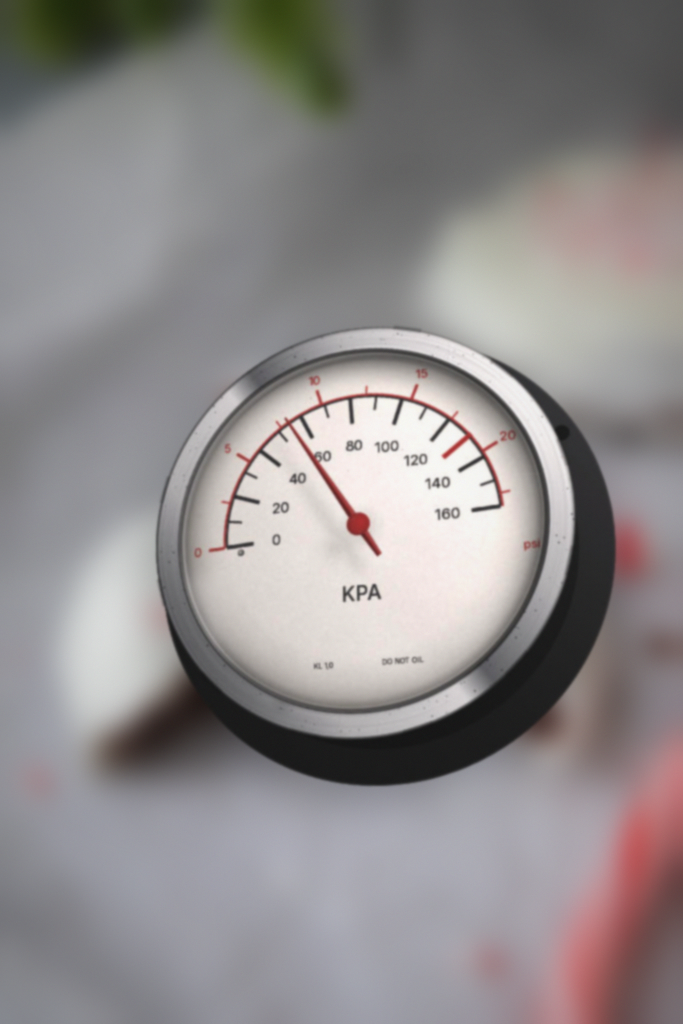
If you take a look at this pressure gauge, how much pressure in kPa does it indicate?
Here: 55 kPa
